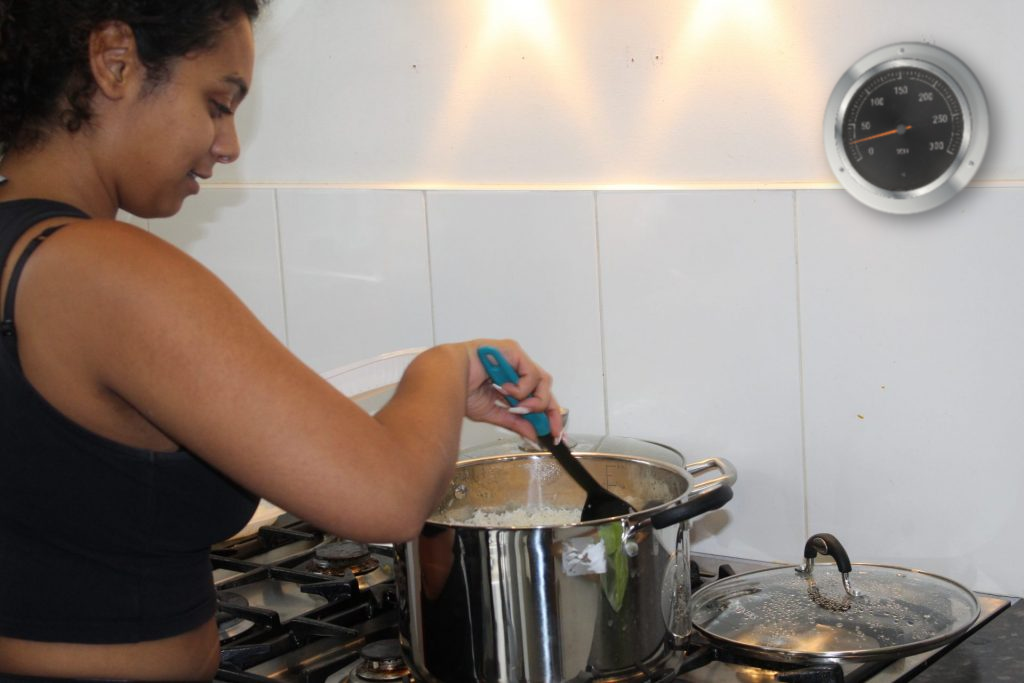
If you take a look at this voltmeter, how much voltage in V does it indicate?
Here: 25 V
